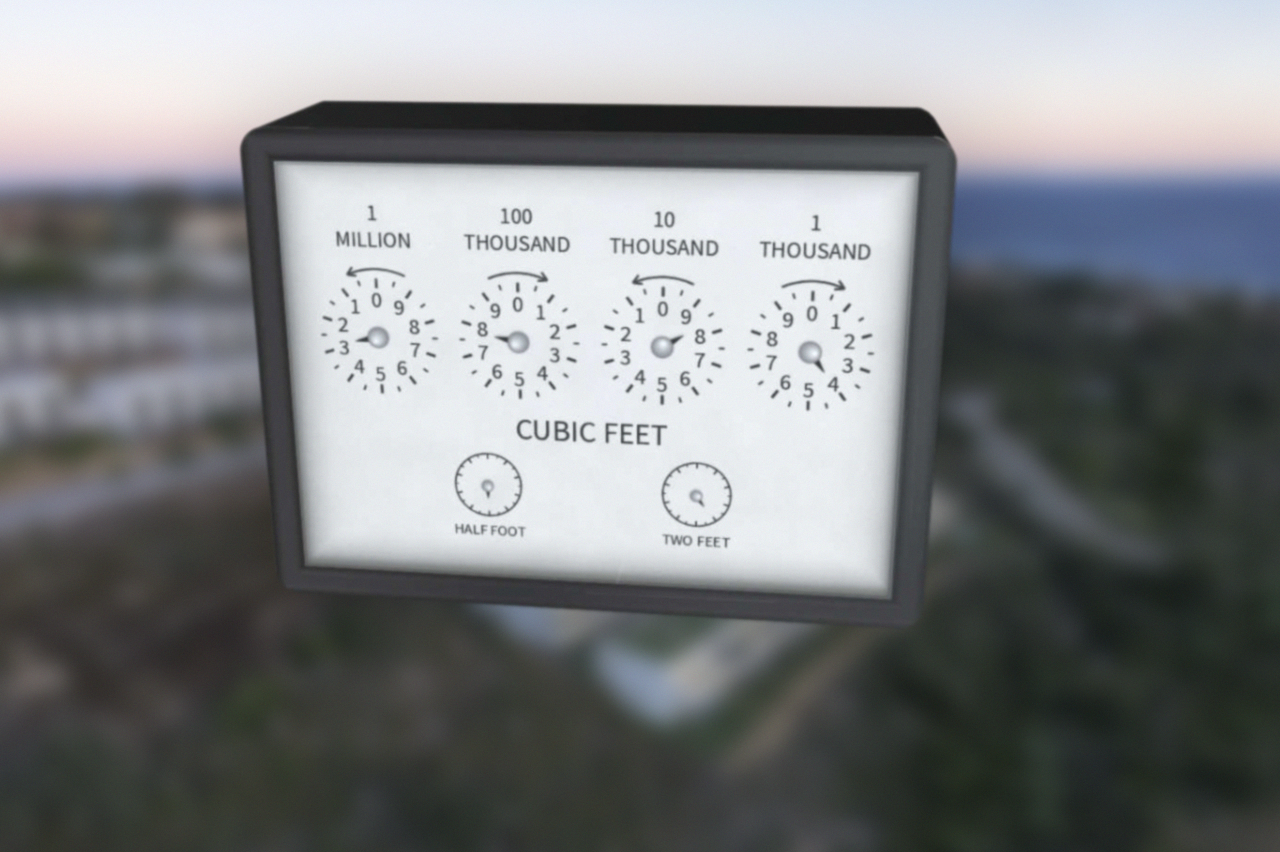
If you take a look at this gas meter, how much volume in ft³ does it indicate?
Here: 278400 ft³
